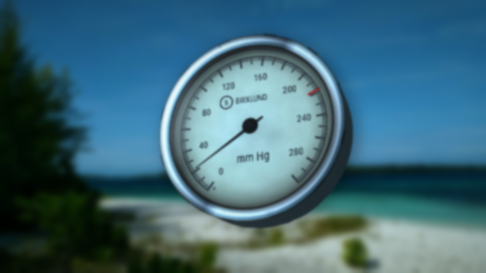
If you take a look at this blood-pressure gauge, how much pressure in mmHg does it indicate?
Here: 20 mmHg
